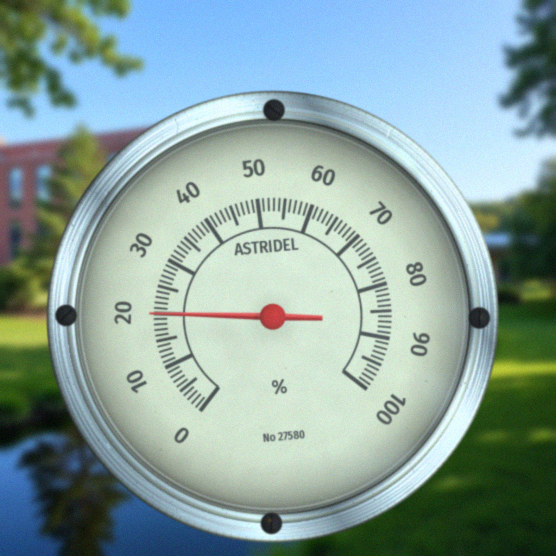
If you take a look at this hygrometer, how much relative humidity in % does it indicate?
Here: 20 %
